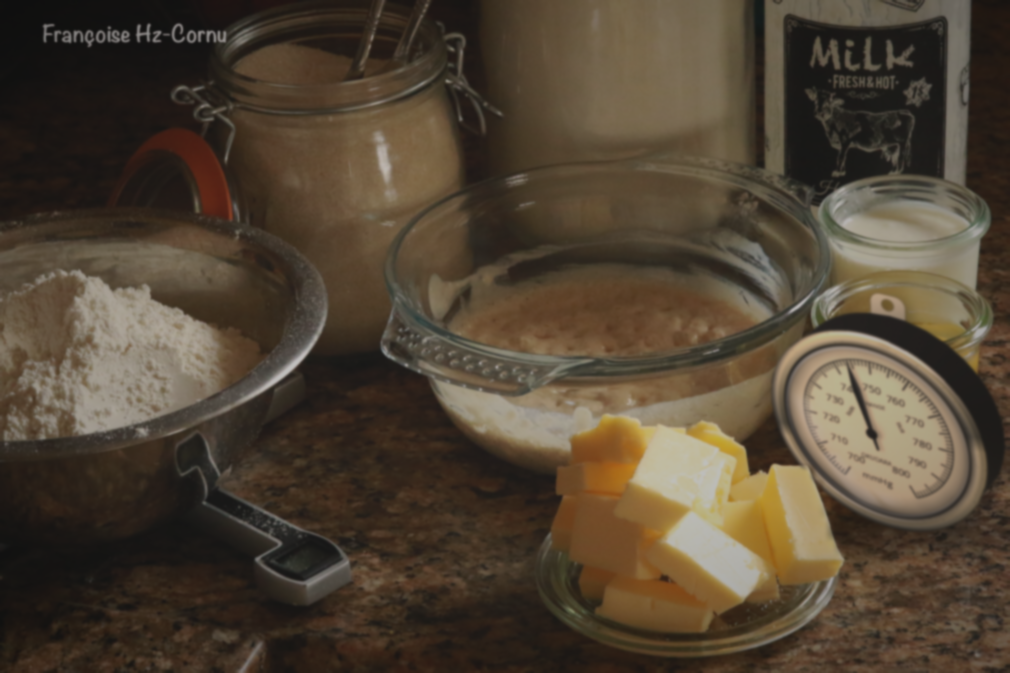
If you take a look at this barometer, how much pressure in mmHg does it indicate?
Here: 745 mmHg
